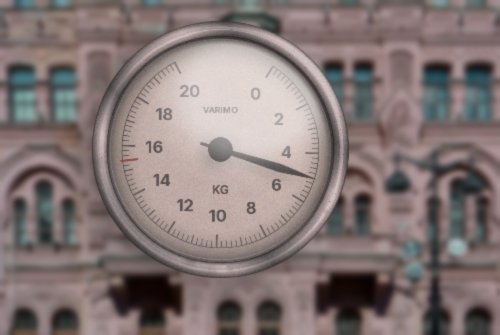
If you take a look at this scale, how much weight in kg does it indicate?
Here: 5 kg
